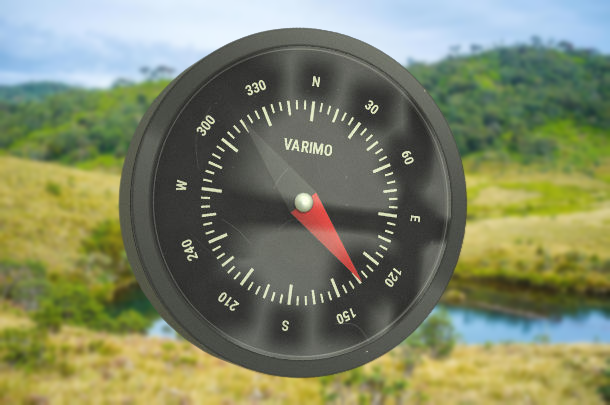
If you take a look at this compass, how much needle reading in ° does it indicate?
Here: 135 °
